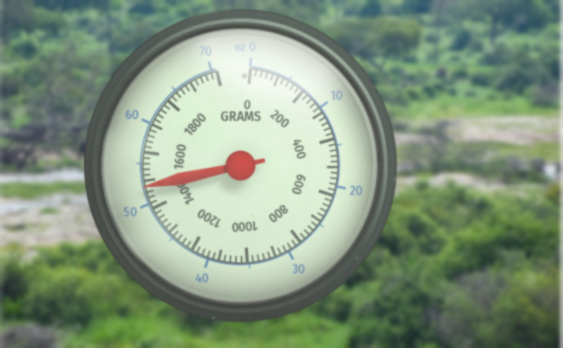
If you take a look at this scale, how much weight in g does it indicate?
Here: 1480 g
